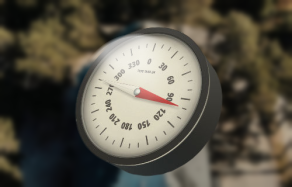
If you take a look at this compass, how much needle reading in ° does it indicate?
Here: 100 °
